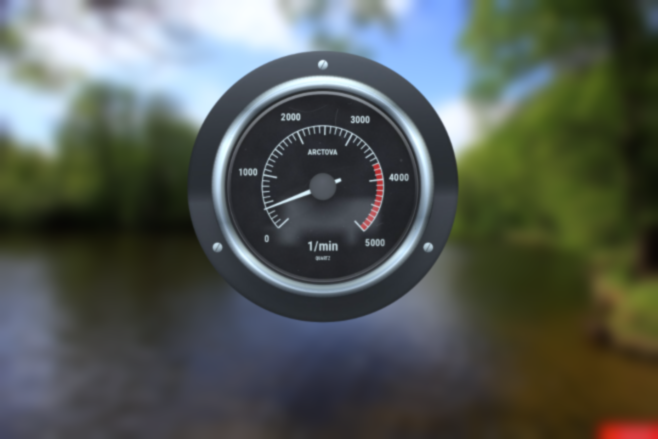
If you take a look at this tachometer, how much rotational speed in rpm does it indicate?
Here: 400 rpm
